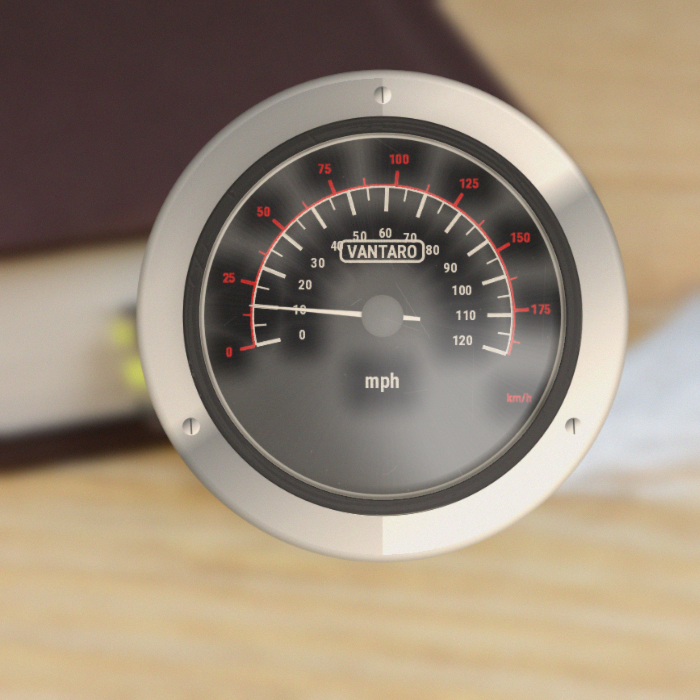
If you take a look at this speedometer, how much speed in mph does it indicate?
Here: 10 mph
